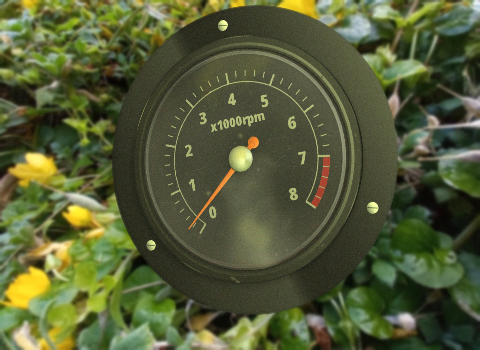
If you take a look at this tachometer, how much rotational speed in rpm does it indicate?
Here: 200 rpm
